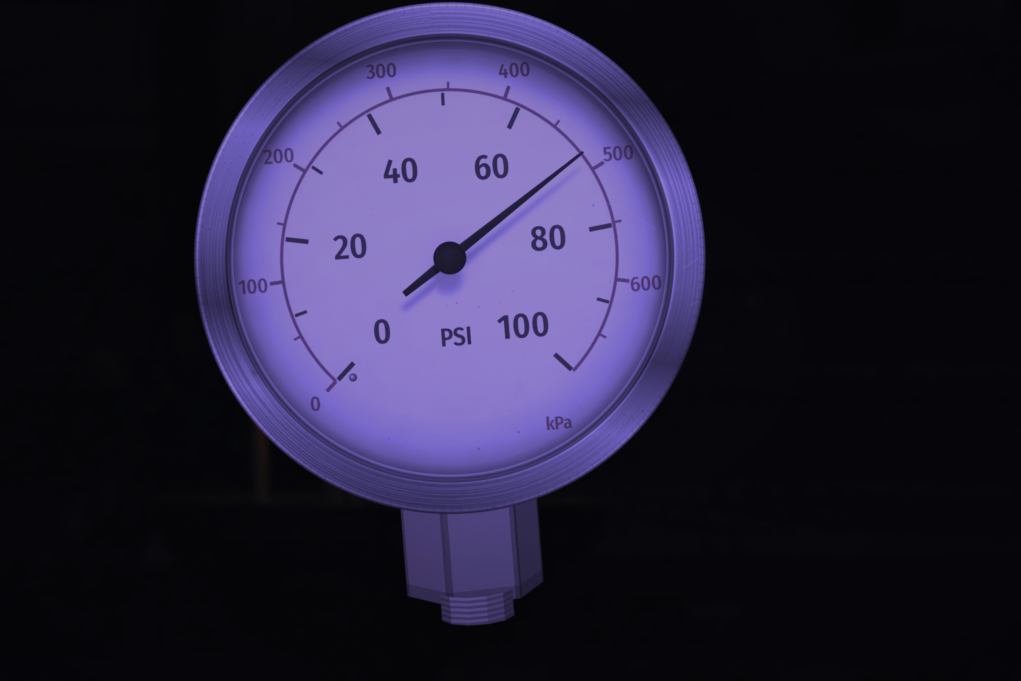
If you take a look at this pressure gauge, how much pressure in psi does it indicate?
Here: 70 psi
